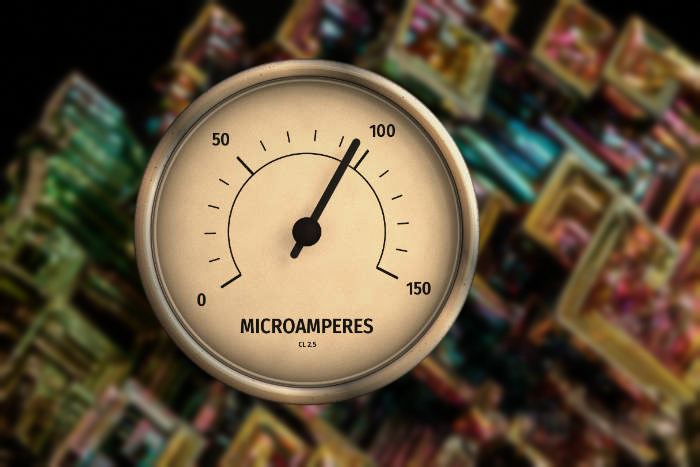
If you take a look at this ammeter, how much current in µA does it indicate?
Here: 95 µA
